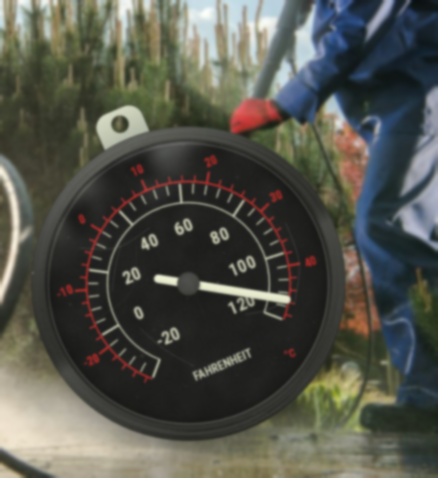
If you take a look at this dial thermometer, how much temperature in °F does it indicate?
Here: 114 °F
